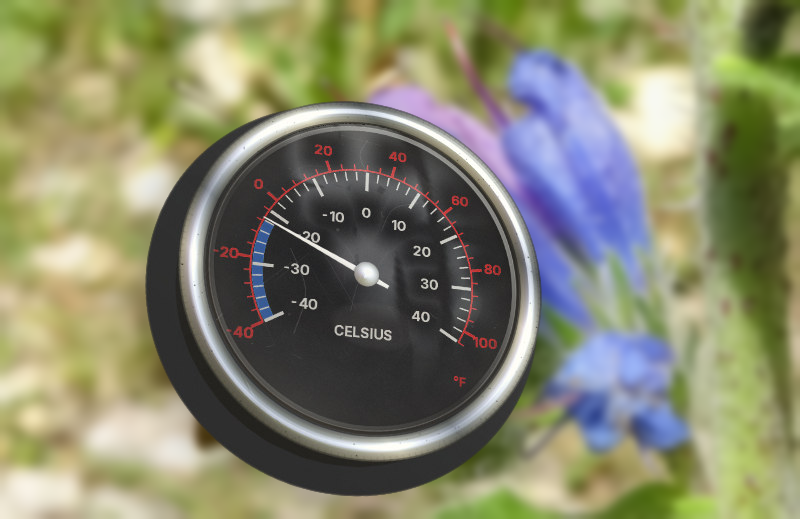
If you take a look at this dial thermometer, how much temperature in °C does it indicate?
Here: -22 °C
